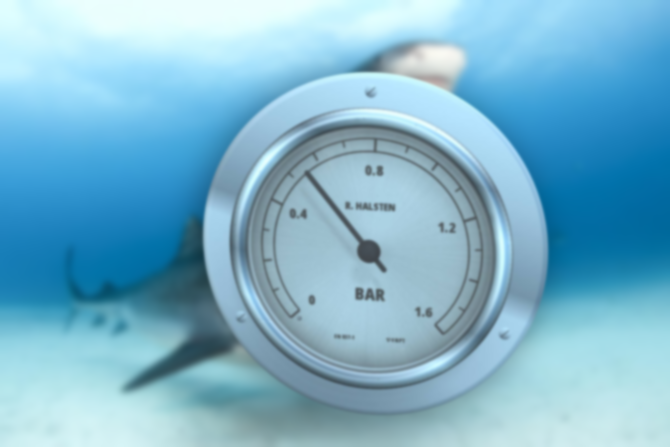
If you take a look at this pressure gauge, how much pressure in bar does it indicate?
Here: 0.55 bar
